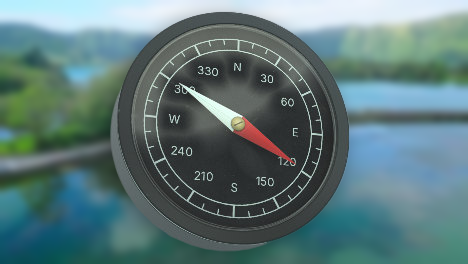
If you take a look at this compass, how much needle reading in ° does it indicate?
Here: 120 °
